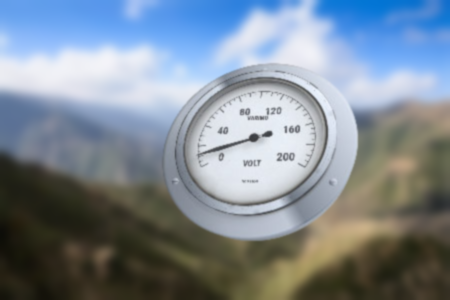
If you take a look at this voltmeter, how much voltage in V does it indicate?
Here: 10 V
